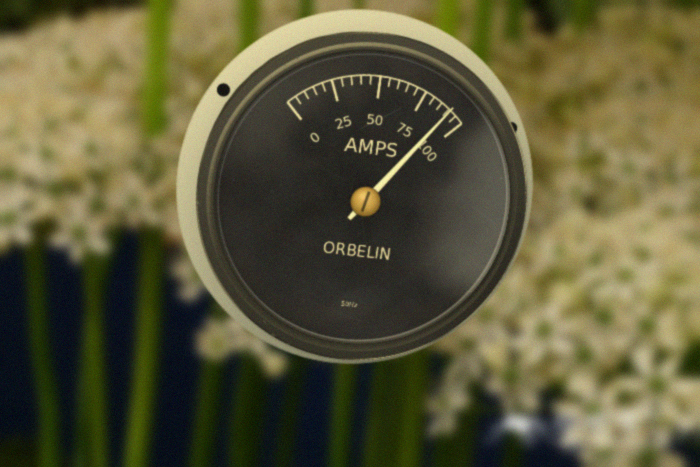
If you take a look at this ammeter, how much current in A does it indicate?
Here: 90 A
